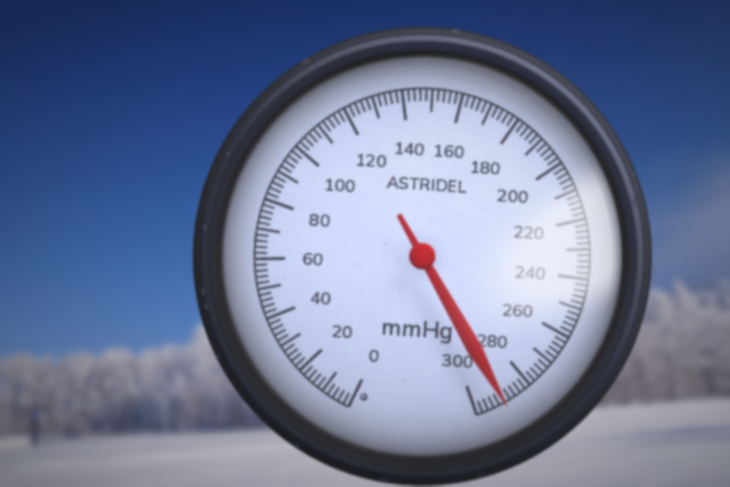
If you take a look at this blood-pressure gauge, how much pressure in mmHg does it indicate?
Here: 290 mmHg
